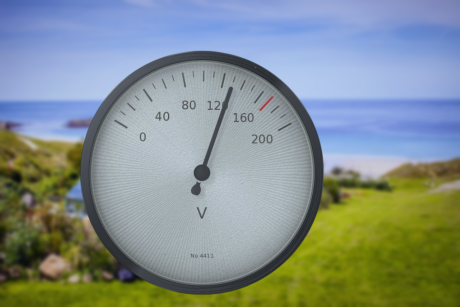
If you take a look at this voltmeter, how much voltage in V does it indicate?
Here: 130 V
